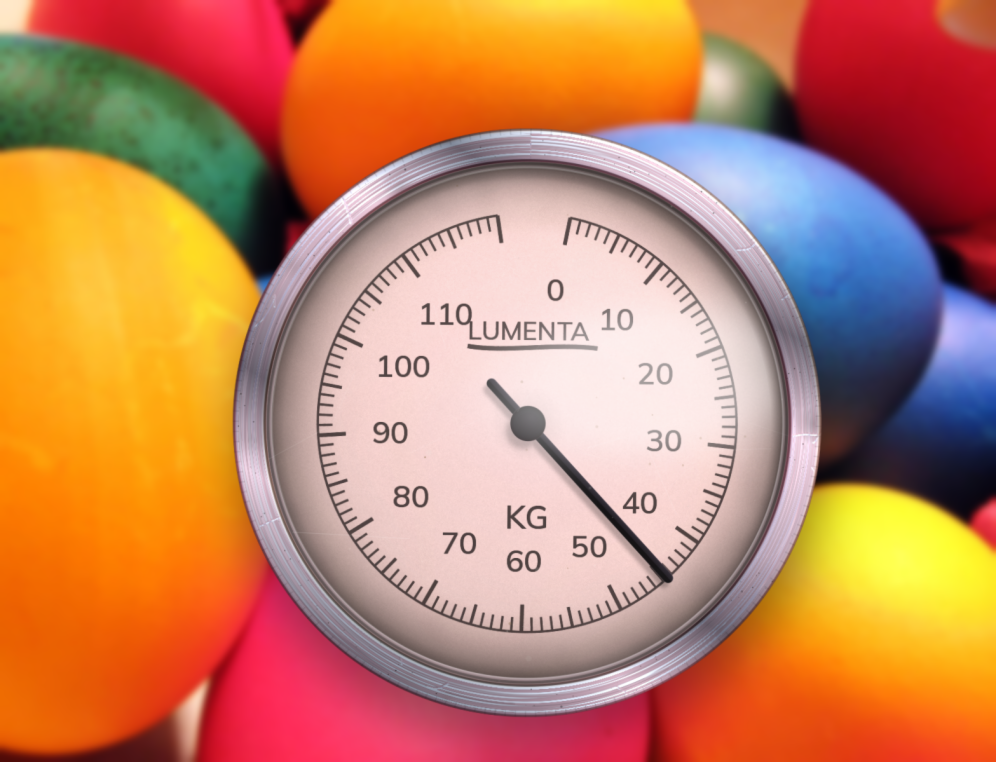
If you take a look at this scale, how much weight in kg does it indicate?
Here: 44.5 kg
